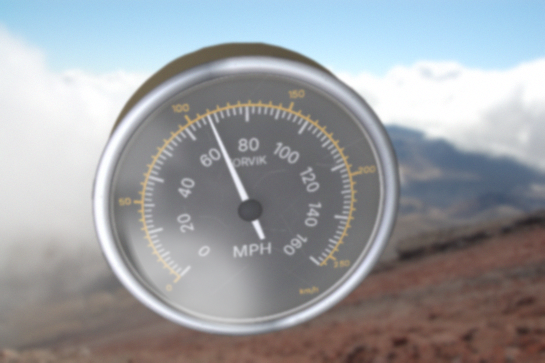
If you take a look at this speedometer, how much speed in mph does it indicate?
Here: 68 mph
